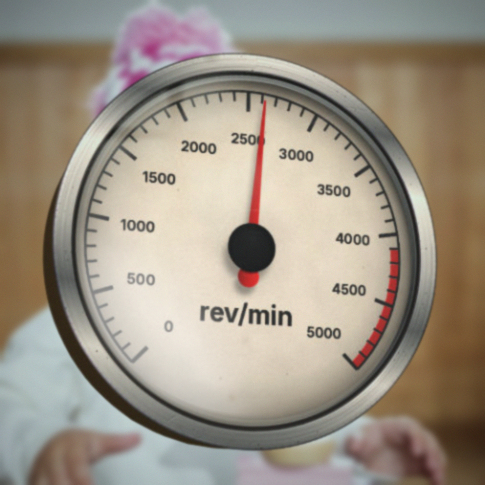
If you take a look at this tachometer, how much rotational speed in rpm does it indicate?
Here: 2600 rpm
